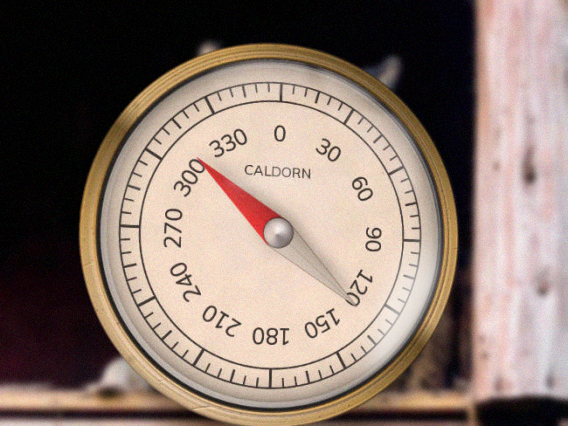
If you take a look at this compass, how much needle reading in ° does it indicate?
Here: 310 °
